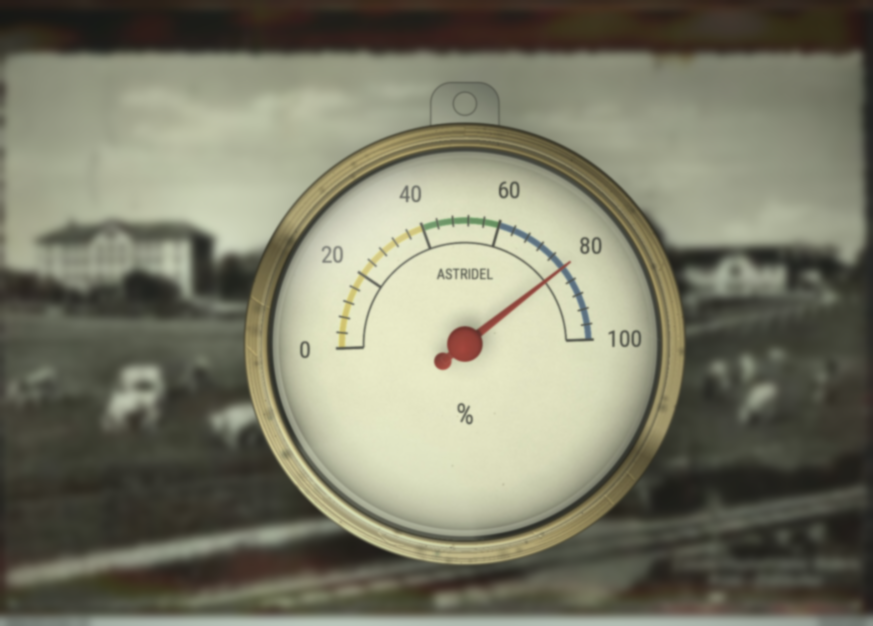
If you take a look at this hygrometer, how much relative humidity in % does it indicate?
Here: 80 %
